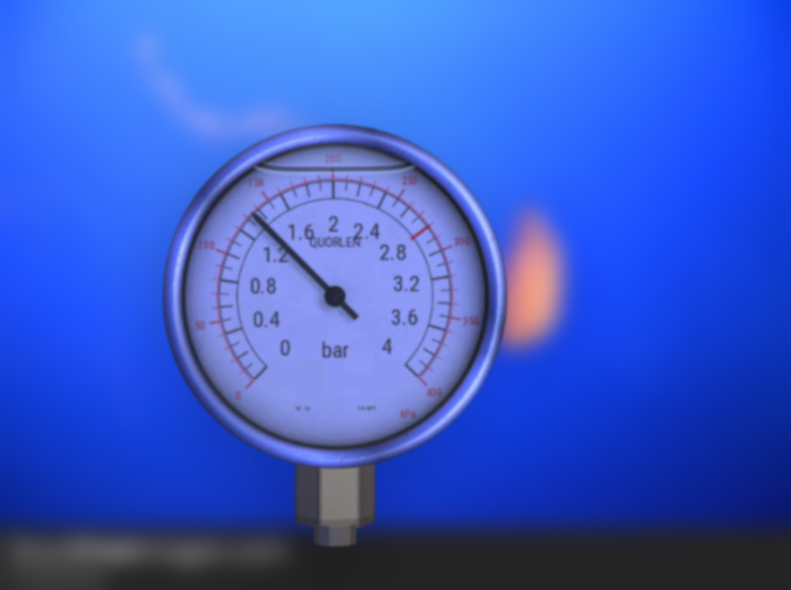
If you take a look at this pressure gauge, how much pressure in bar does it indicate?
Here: 1.35 bar
